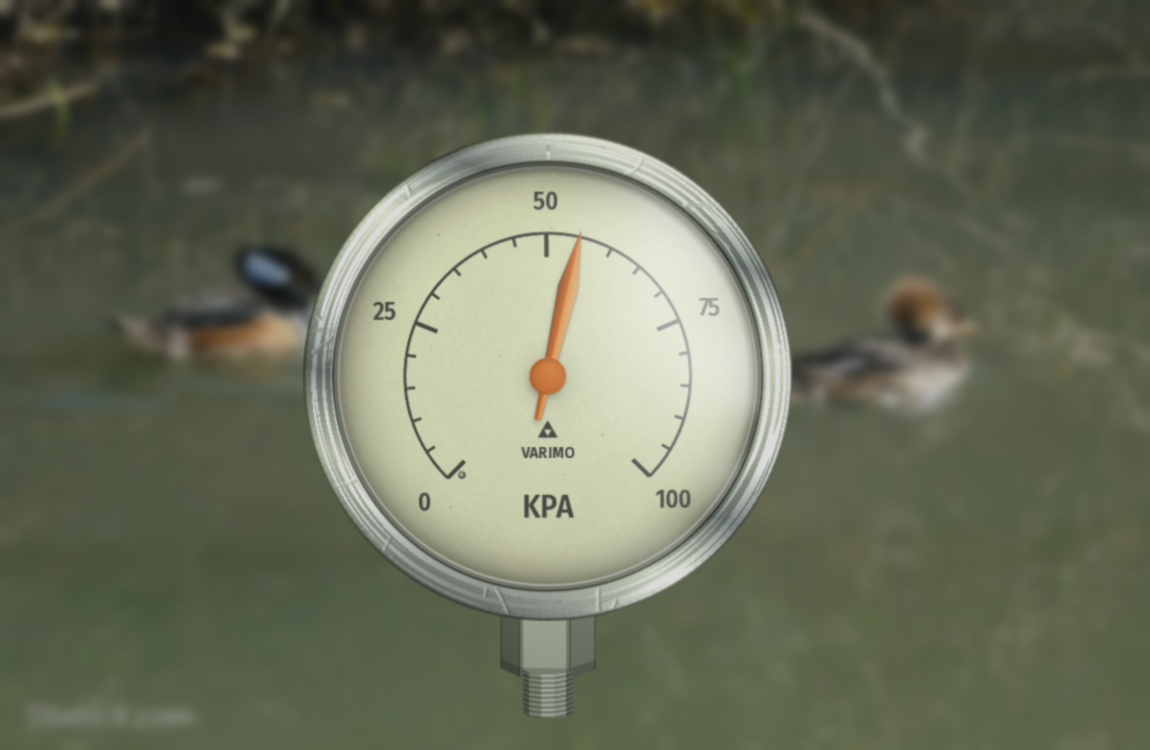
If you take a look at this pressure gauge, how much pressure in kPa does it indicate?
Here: 55 kPa
